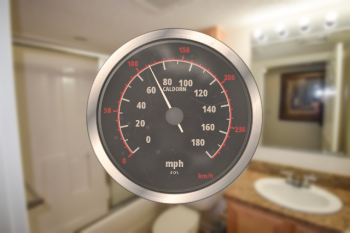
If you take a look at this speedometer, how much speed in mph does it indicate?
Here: 70 mph
